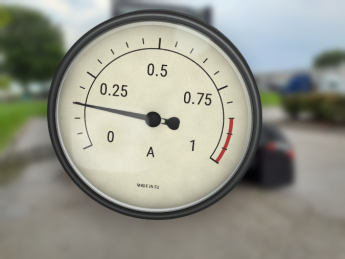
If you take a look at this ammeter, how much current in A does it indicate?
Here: 0.15 A
